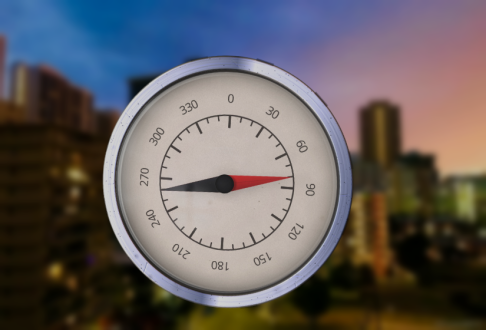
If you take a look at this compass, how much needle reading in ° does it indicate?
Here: 80 °
